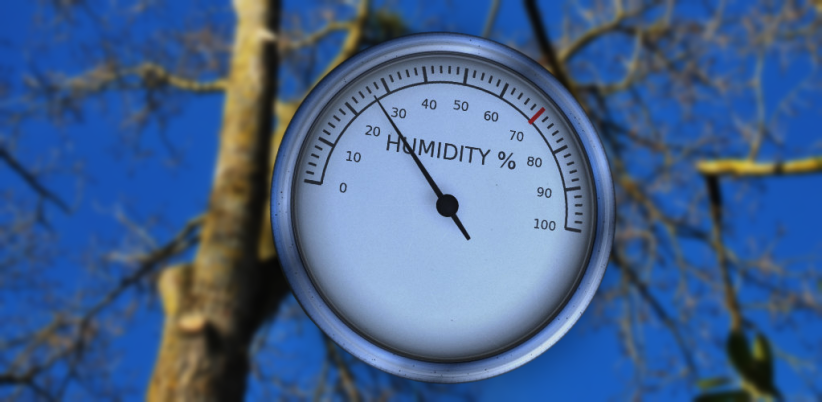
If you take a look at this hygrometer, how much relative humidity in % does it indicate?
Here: 26 %
